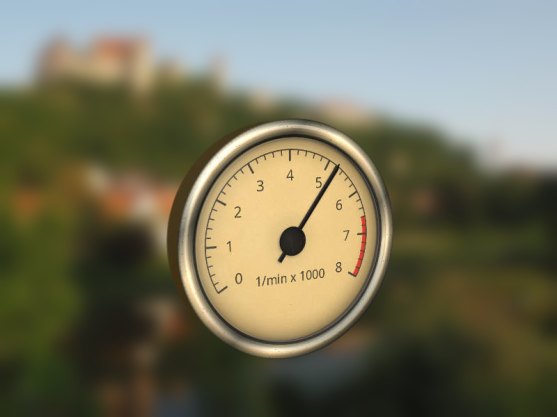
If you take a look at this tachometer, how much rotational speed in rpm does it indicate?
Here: 5200 rpm
